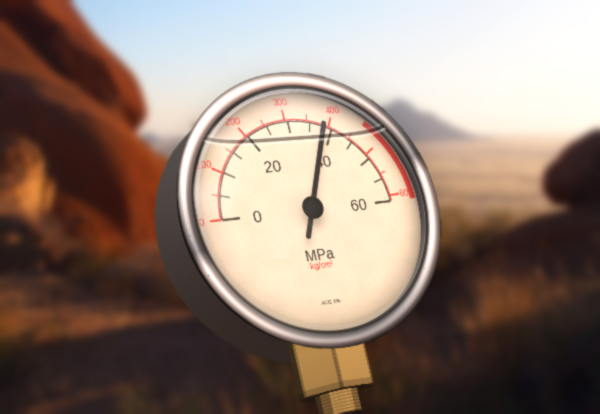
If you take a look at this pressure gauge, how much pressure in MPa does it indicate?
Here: 37.5 MPa
